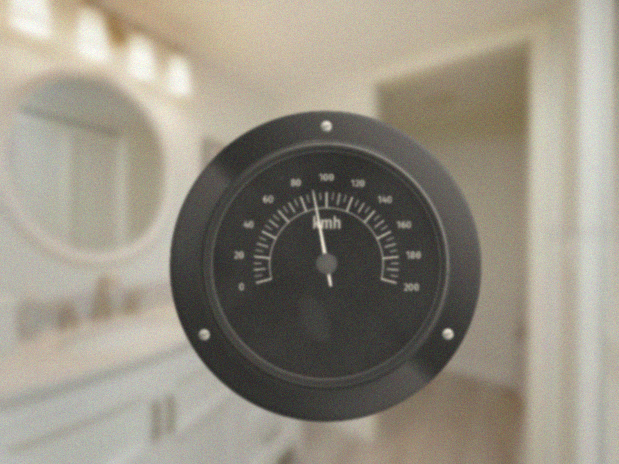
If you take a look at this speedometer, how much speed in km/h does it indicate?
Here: 90 km/h
